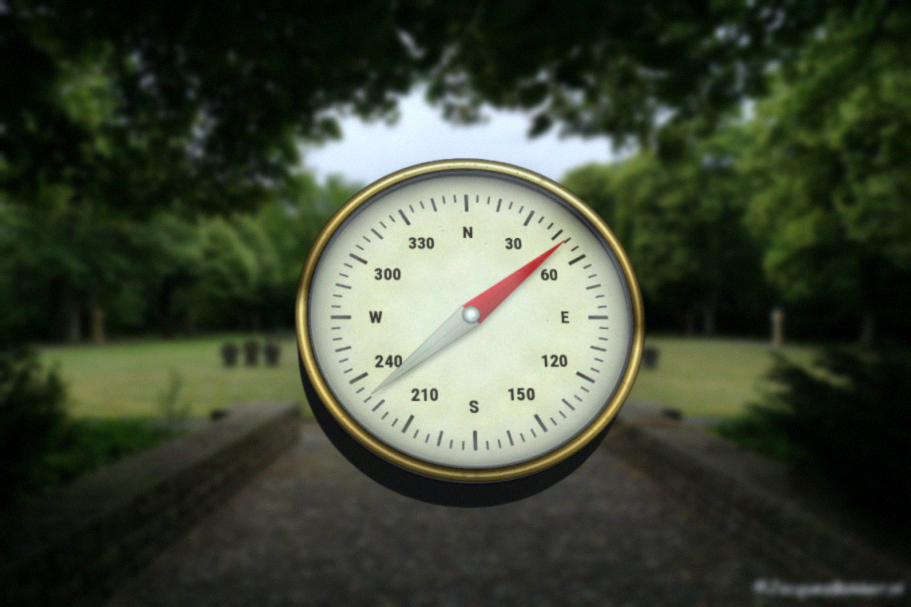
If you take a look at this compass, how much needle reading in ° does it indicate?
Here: 50 °
